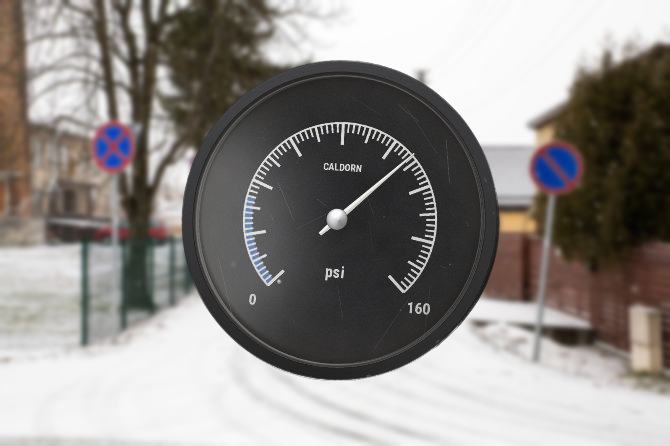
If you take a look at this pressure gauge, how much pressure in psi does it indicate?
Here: 108 psi
